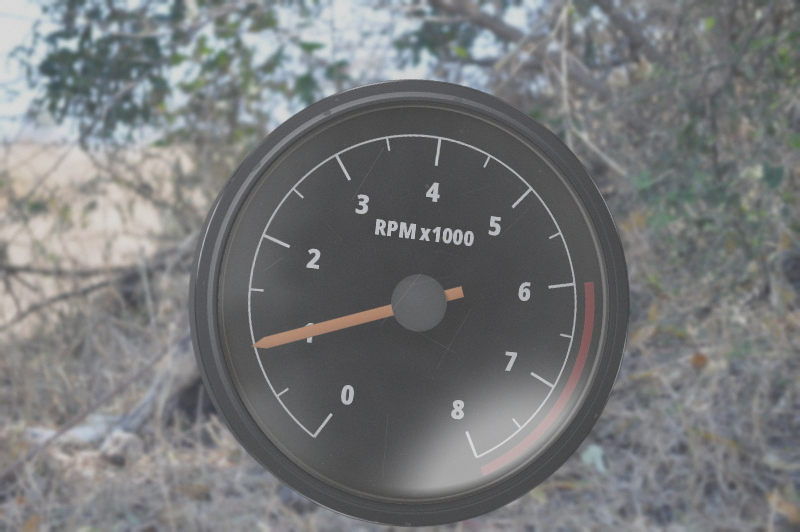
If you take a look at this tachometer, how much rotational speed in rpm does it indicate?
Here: 1000 rpm
